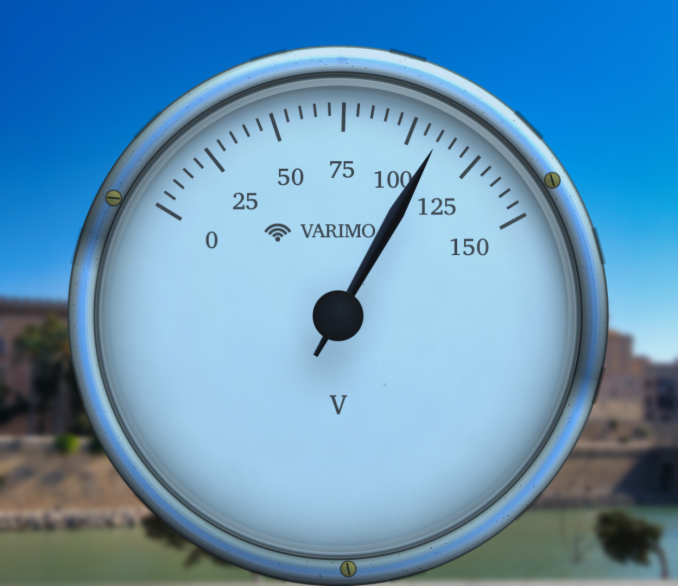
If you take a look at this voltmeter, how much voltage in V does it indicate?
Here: 110 V
